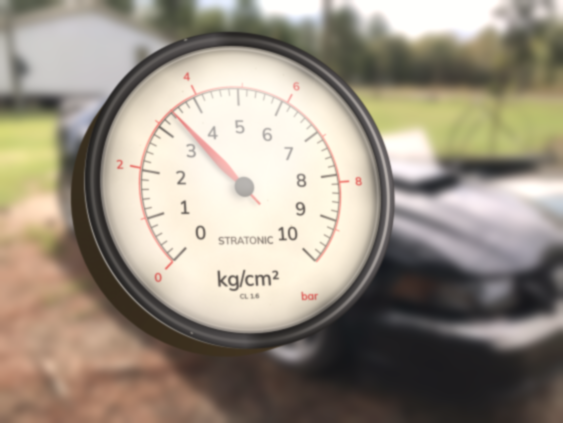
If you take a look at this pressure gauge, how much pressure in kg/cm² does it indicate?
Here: 3.4 kg/cm²
